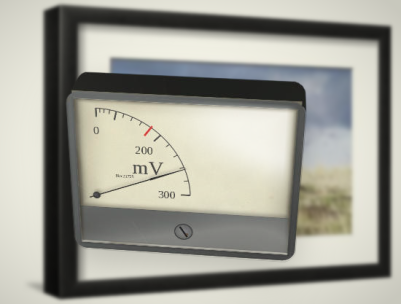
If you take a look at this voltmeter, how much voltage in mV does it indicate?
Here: 260 mV
